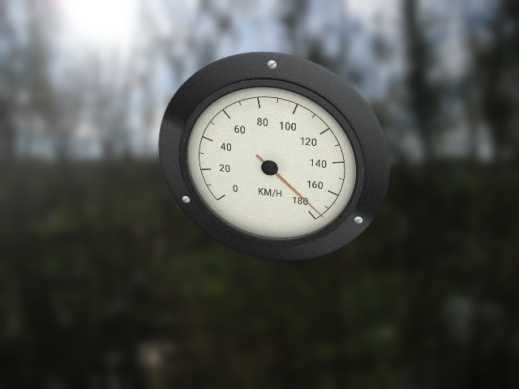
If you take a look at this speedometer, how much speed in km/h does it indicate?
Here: 175 km/h
